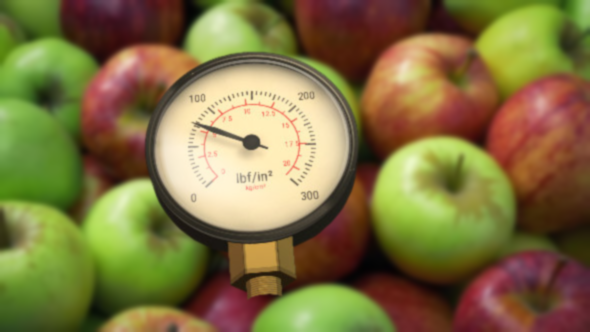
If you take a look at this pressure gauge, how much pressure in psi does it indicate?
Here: 75 psi
